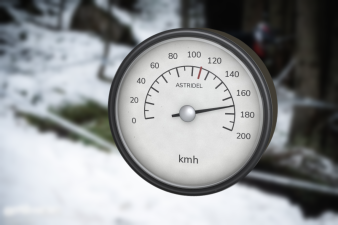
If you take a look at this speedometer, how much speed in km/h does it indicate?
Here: 170 km/h
